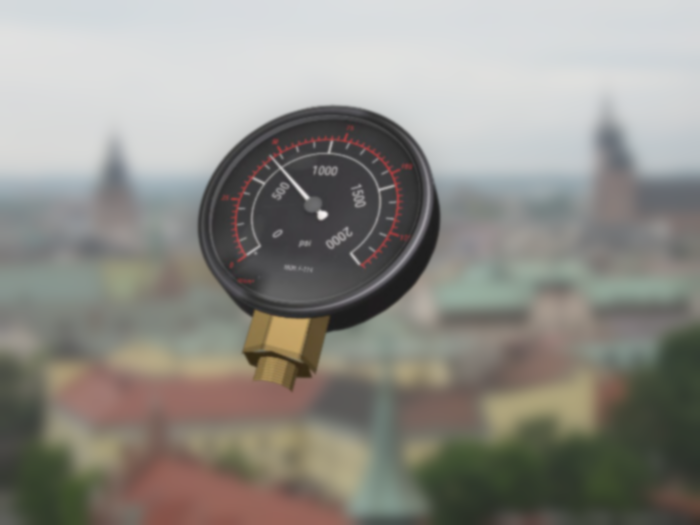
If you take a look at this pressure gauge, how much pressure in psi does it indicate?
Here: 650 psi
